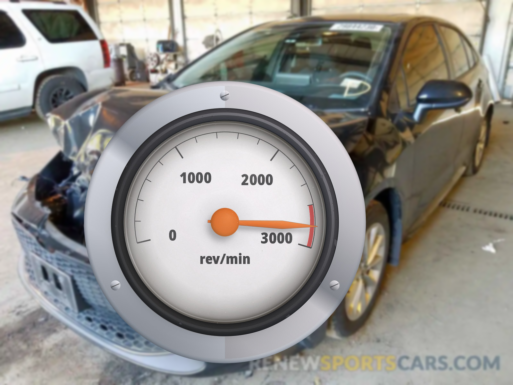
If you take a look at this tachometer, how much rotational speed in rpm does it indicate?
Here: 2800 rpm
